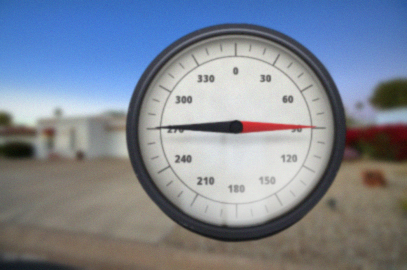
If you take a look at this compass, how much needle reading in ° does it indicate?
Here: 90 °
